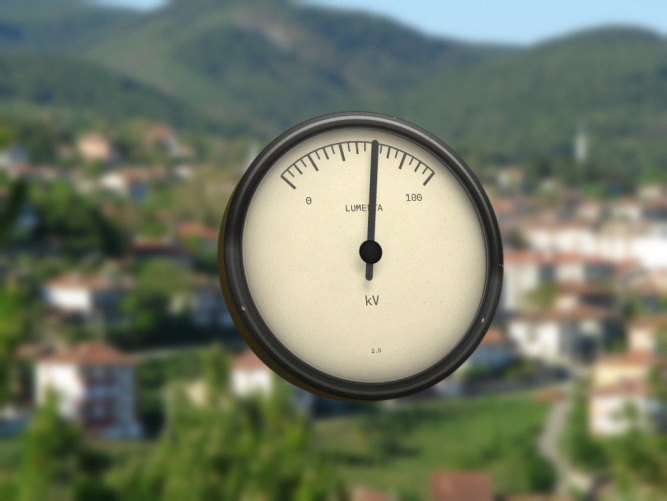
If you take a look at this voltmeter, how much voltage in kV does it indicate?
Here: 60 kV
